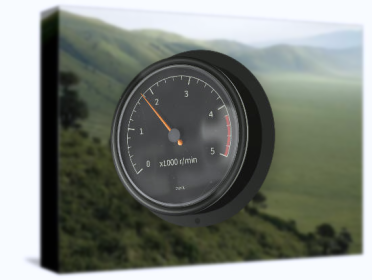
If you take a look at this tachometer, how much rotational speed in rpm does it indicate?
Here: 1800 rpm
